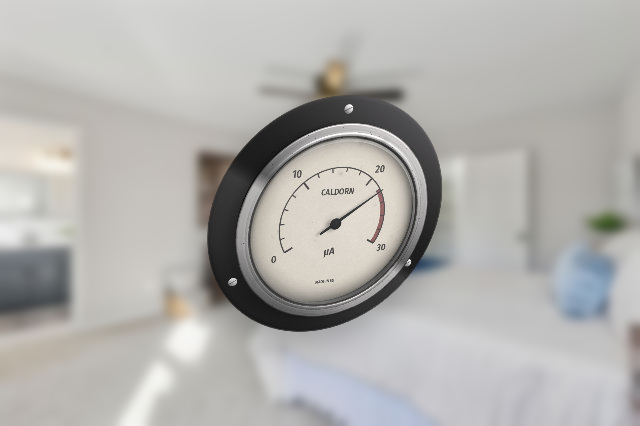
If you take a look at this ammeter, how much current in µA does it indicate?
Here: 22 µA
